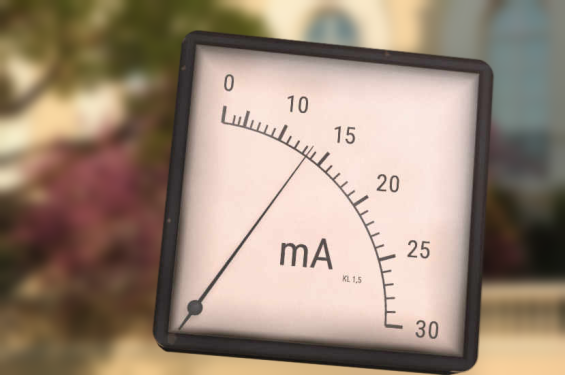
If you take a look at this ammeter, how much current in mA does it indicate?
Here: 13.5 mA
